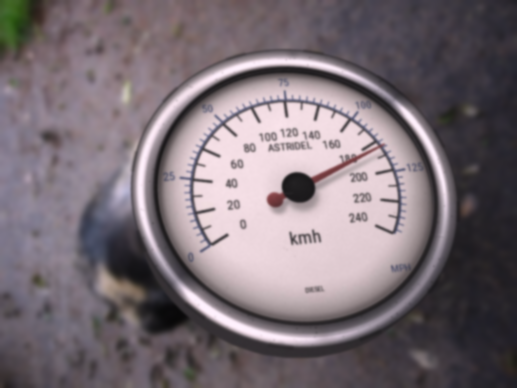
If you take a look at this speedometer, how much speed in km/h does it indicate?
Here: 185 km/h
